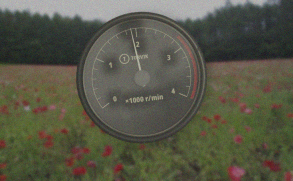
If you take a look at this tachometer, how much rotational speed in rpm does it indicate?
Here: 1900 rpm
